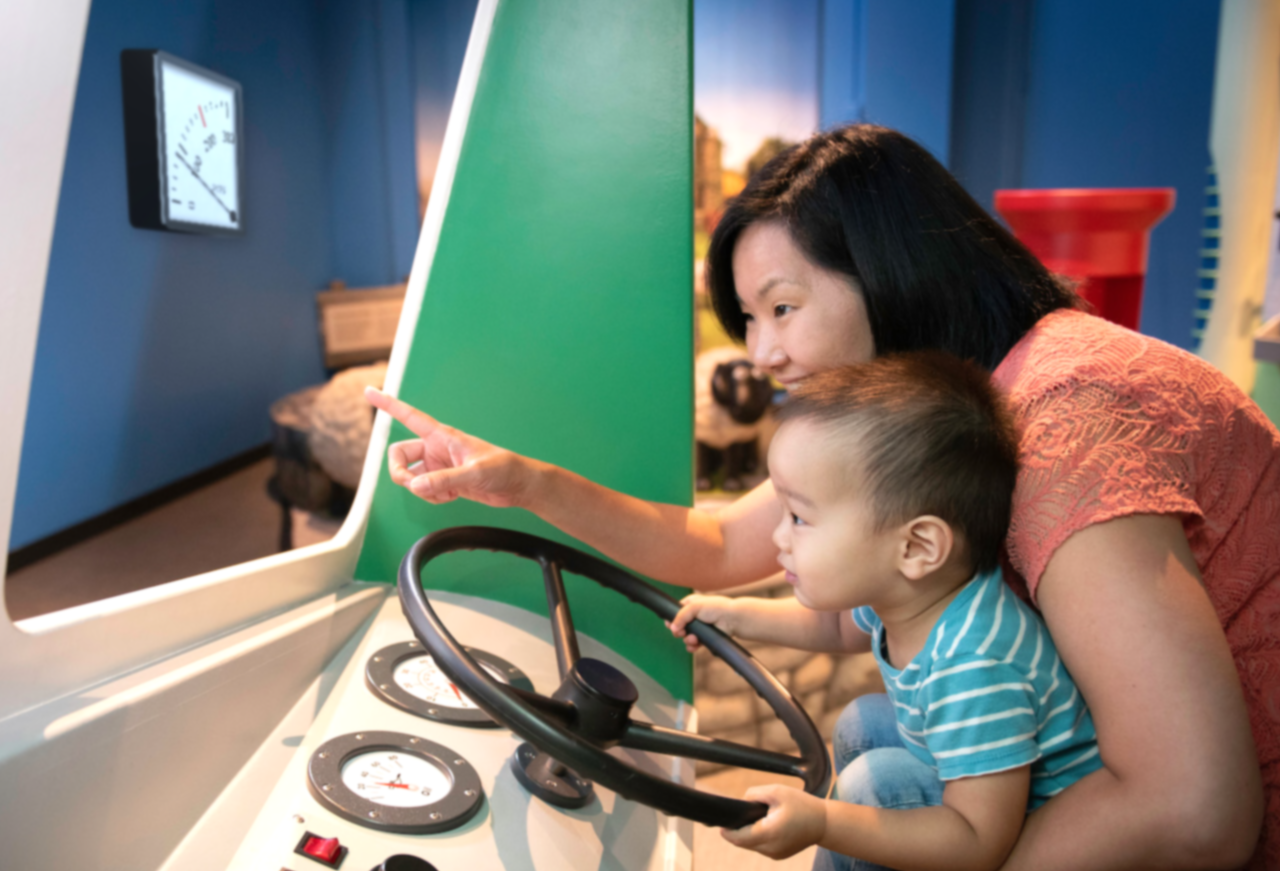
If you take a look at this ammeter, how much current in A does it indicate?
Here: 80 A
